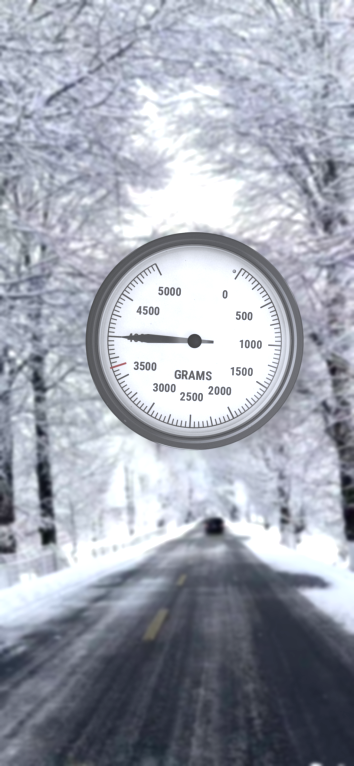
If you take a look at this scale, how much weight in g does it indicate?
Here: 4000 g
